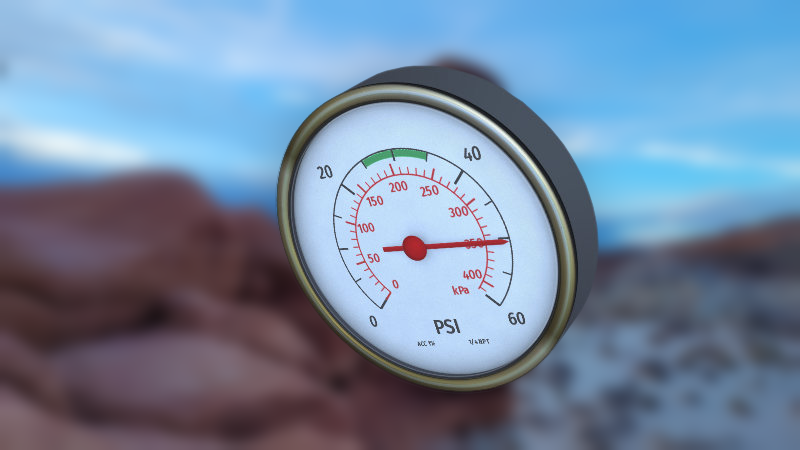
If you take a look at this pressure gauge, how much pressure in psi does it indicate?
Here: 50 psi
